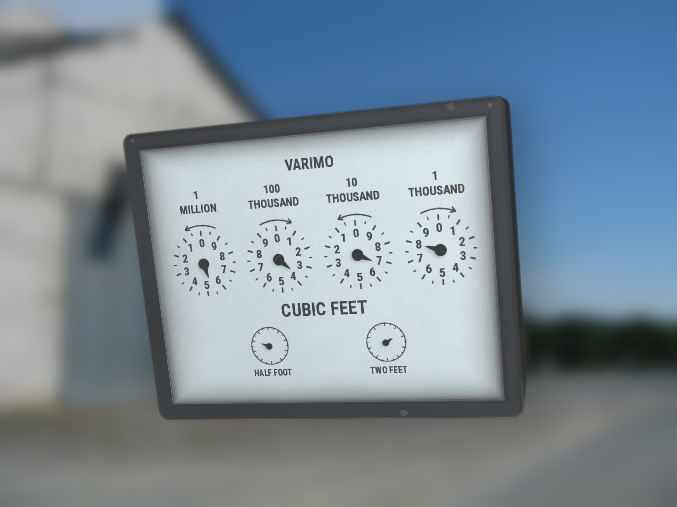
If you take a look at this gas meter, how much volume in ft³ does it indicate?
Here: 536800 ft³
